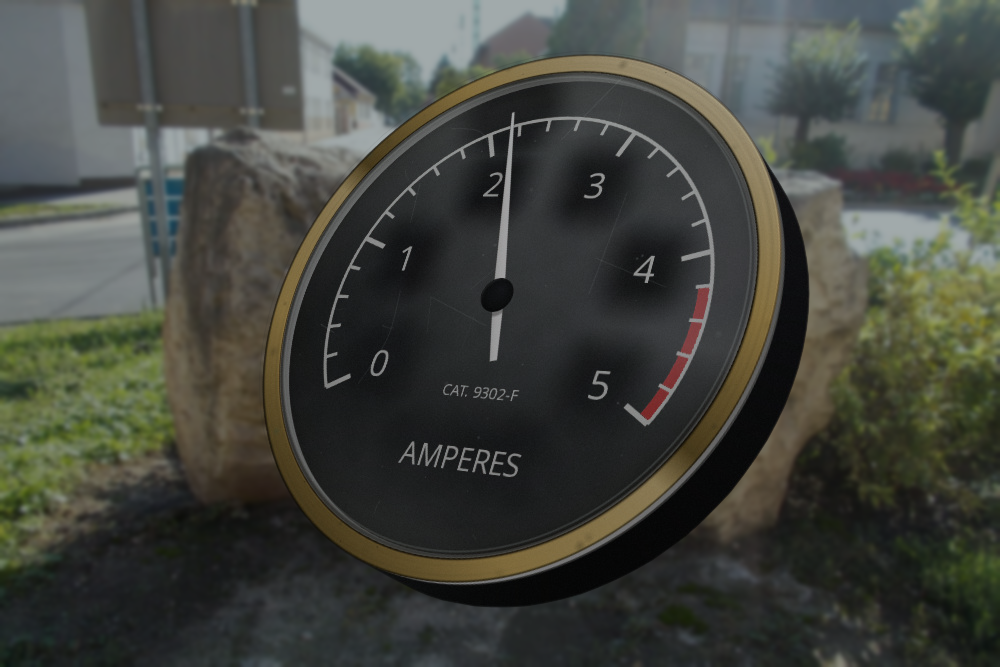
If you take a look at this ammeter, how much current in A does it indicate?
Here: 2.2 A
